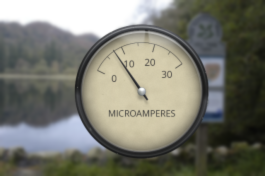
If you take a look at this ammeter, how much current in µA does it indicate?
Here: 7.5 µA
